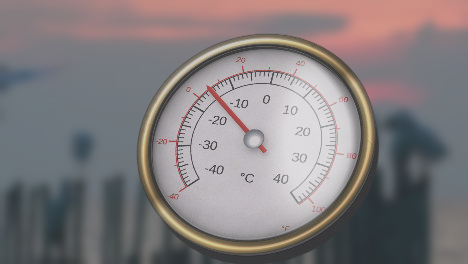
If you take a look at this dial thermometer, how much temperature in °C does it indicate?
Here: -15 °C
